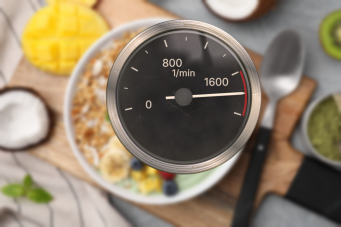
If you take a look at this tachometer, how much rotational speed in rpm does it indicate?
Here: 1800 rpm
